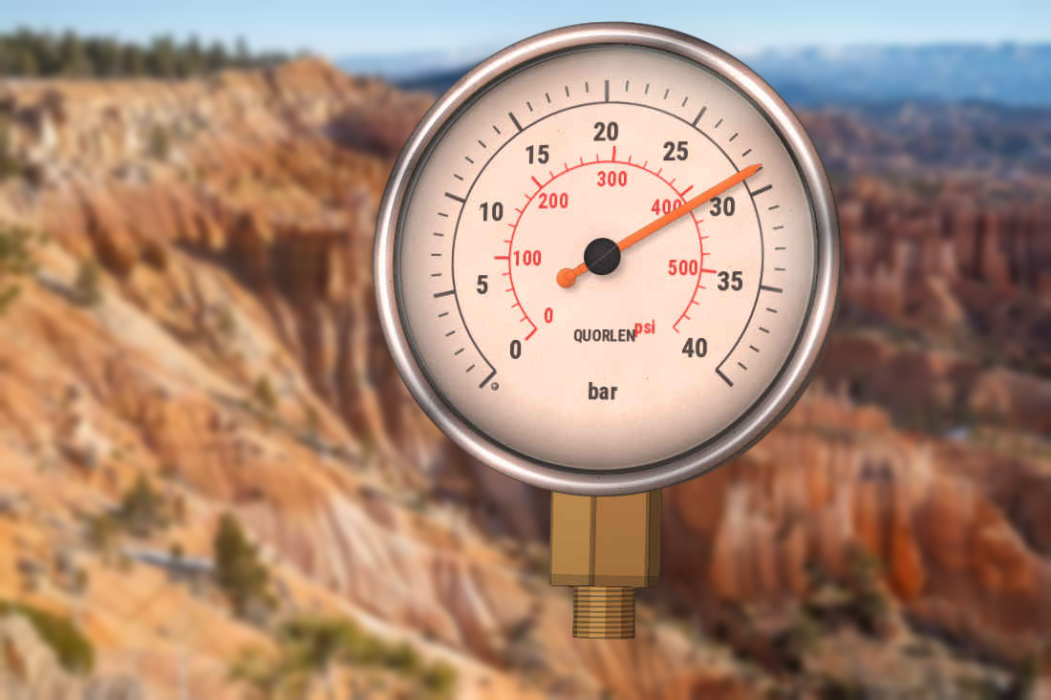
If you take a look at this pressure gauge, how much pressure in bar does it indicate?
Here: 29 bar
